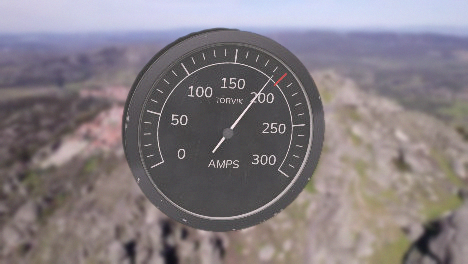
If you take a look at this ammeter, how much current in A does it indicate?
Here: 190 A
